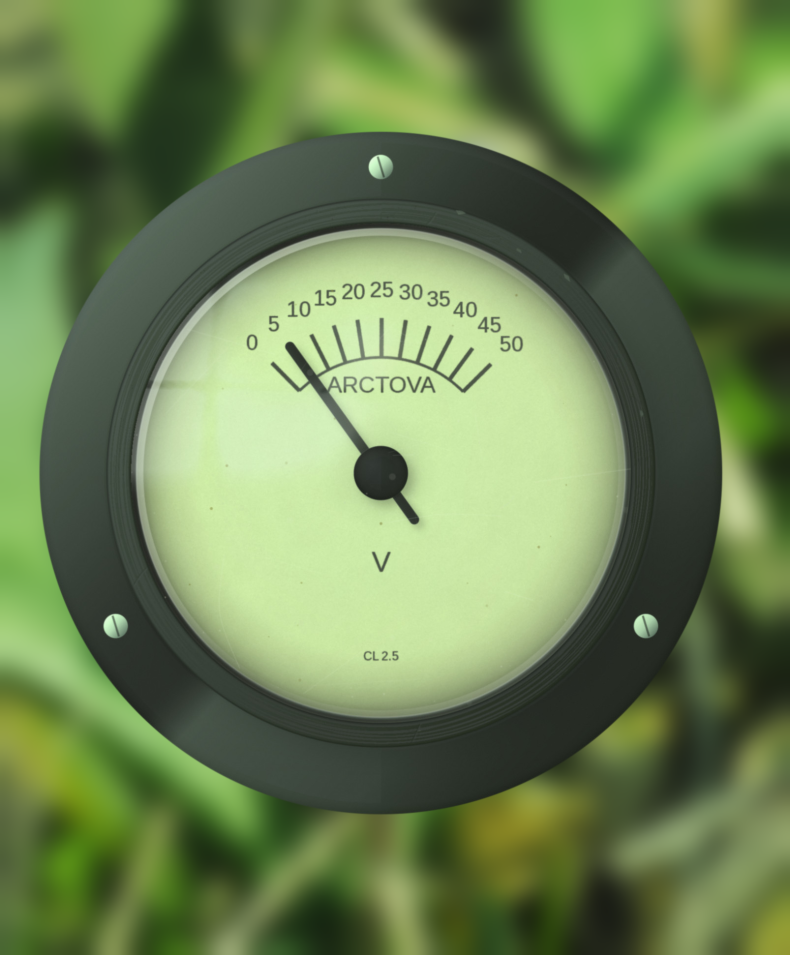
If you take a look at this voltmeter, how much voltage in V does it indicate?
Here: 5 V
